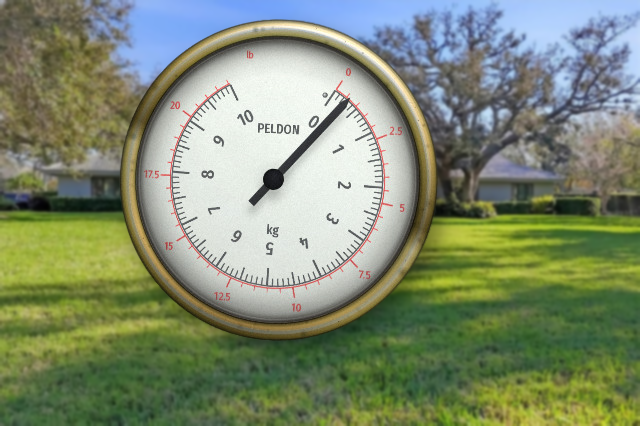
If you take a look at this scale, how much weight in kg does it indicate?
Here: 0.3 kg
